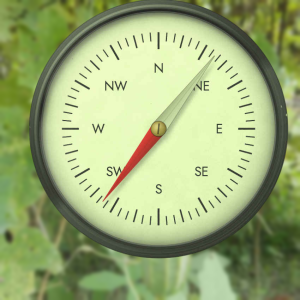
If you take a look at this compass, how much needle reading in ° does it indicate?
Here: 217.5 °
